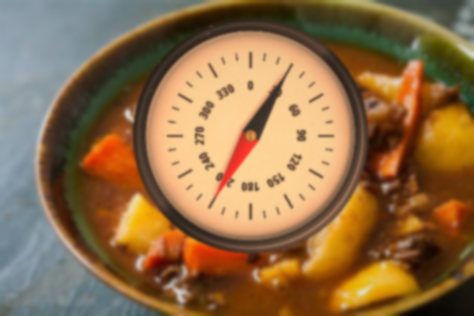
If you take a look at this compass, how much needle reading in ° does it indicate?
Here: 210 °
